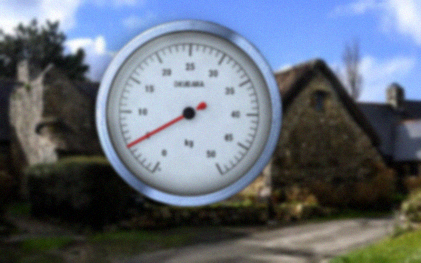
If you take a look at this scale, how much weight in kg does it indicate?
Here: 5 kg
